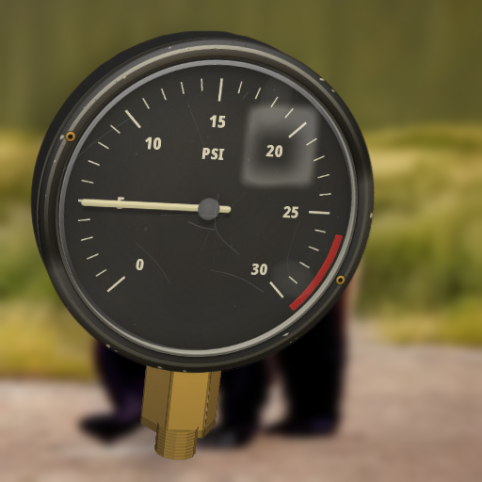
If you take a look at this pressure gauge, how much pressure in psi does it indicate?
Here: 5 psi
